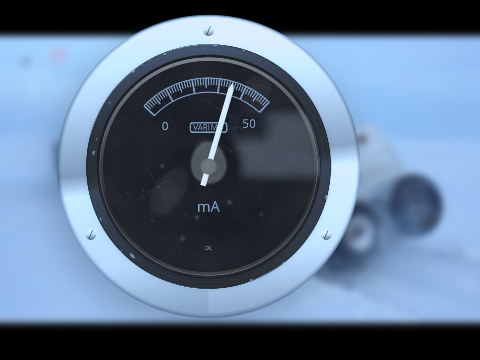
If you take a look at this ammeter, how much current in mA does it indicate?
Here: 35 mA
